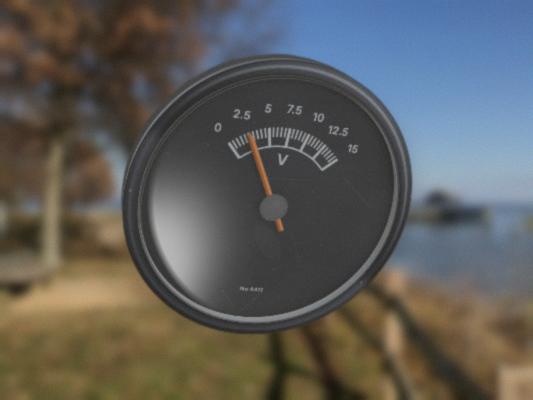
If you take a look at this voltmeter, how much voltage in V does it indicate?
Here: 2.5 V
